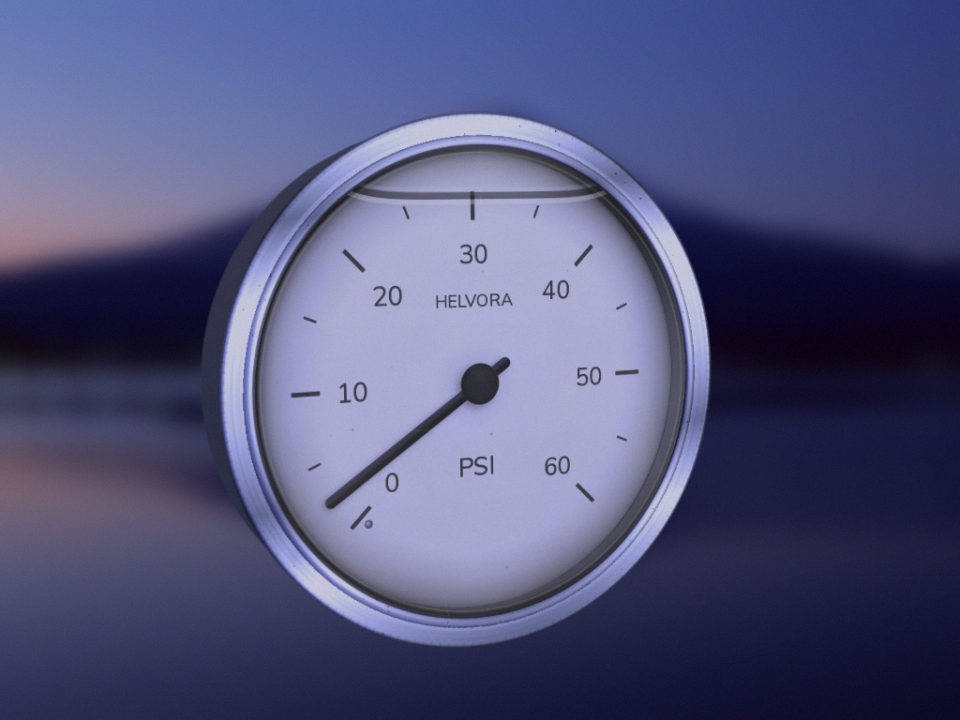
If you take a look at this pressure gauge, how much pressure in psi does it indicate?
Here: 2.5 psi
